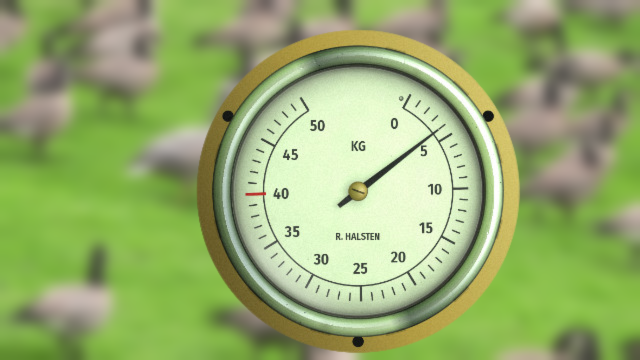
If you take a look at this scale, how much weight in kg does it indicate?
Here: 4 kg
